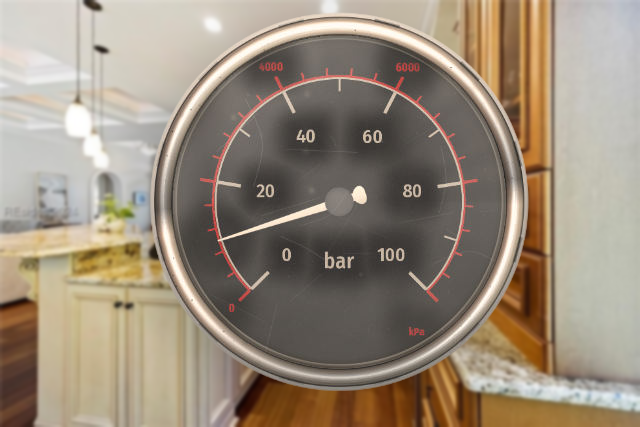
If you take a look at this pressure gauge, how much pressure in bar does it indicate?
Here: 10 bar
